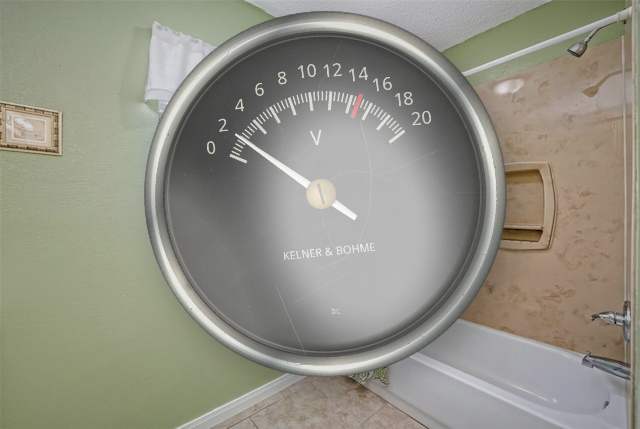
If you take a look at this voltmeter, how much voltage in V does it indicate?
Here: 2 V
